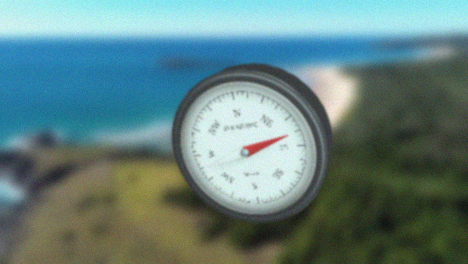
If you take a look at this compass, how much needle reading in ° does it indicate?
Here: 75 °
